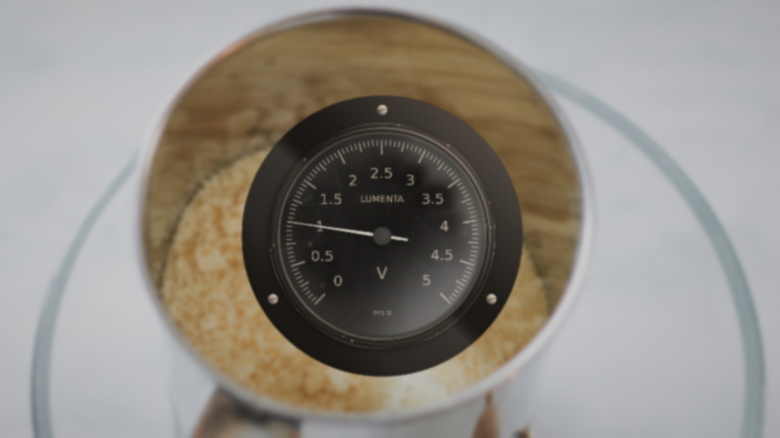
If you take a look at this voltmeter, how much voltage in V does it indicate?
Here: 1 V
